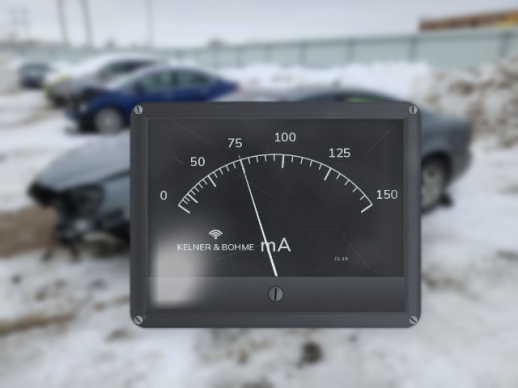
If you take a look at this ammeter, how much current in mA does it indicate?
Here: 75 mA
